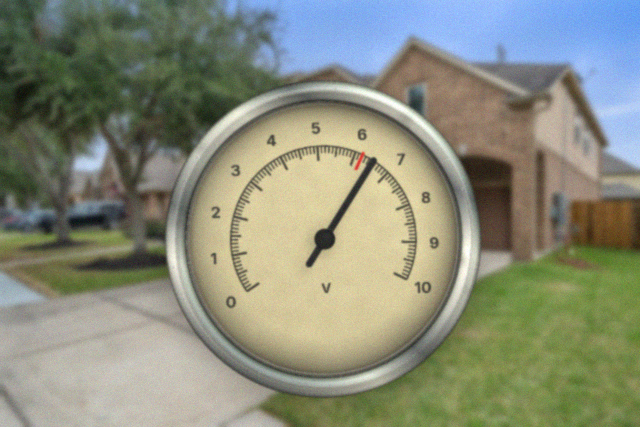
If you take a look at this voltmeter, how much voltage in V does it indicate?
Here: 6.5 V
